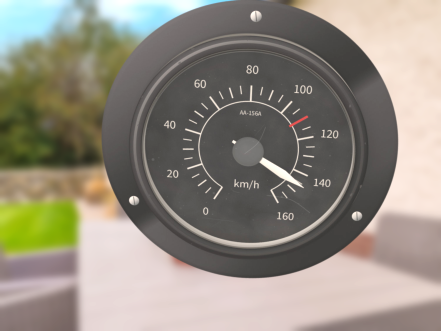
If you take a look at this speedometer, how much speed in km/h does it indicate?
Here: 145 km/h
